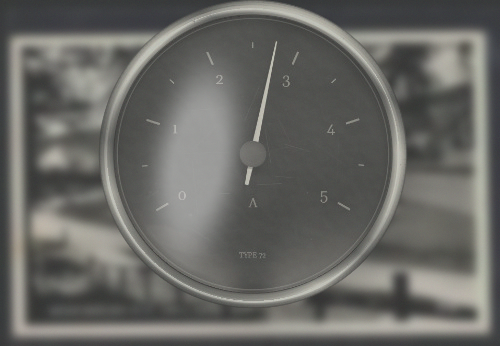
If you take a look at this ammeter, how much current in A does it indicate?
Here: 2.75 A
